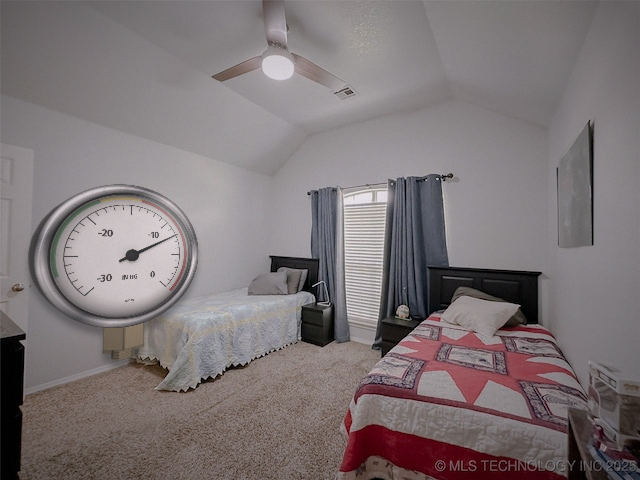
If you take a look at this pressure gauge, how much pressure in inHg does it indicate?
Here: -8 inHg
